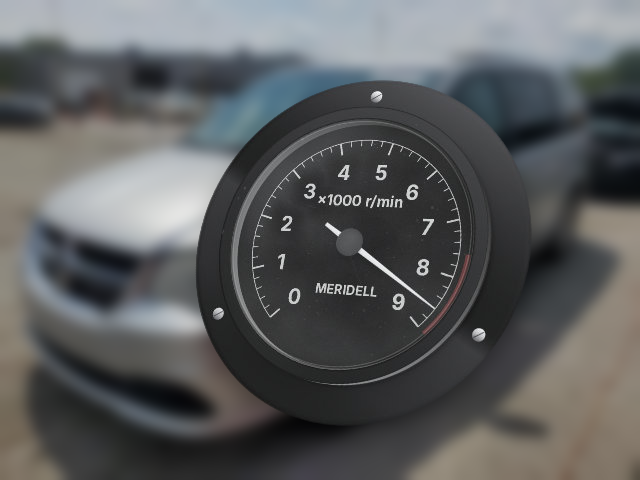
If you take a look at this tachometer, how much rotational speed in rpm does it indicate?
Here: 8600 rpm
